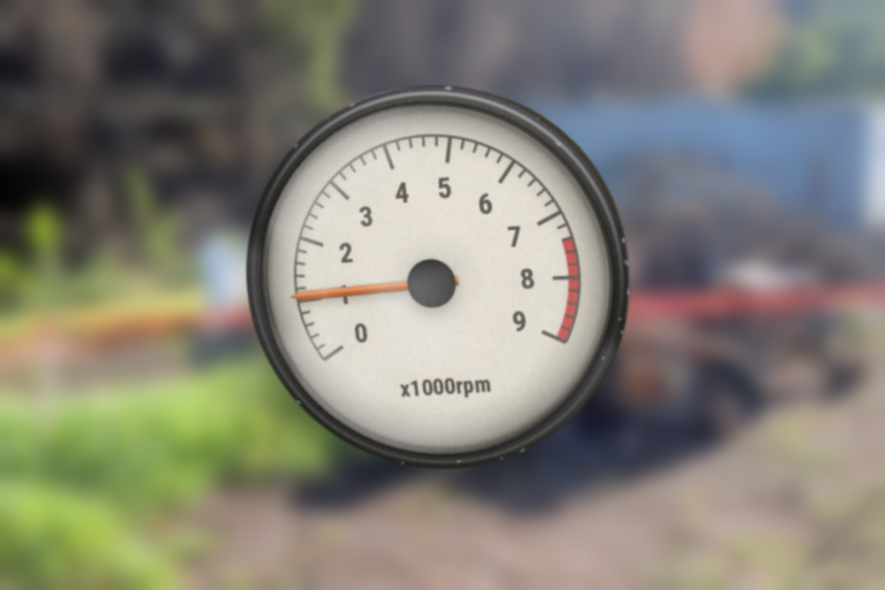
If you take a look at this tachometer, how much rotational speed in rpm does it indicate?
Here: 1100 rpm
